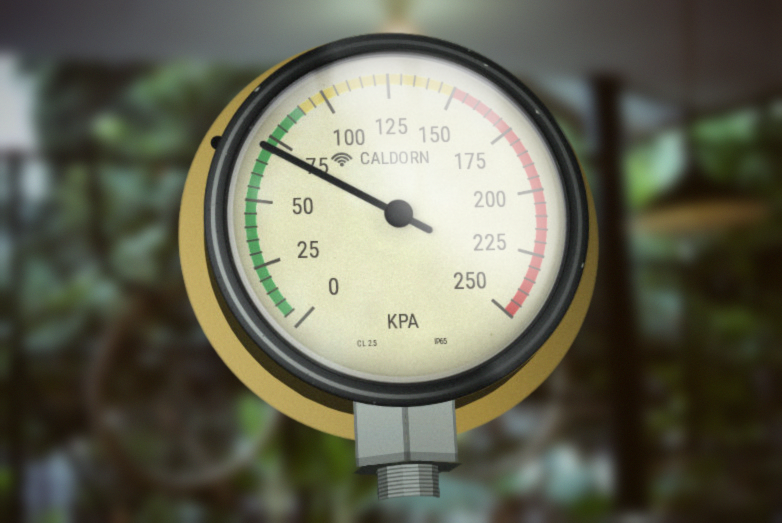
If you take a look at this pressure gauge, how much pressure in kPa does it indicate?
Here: 70 kPa
